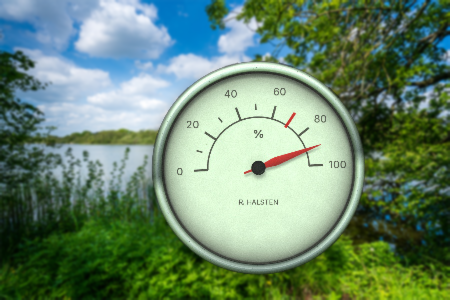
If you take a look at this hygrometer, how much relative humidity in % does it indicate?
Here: 90 %
